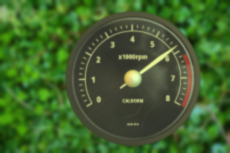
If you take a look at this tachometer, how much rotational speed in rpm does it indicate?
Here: 5800 rpm
